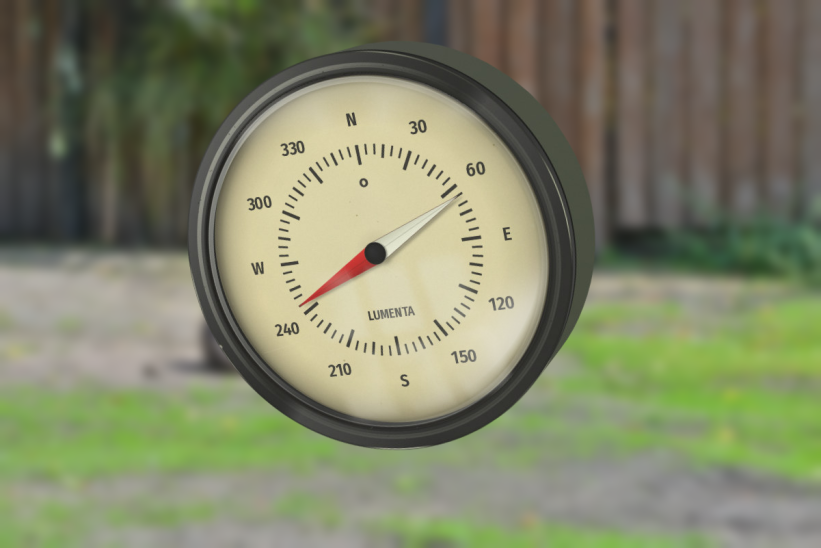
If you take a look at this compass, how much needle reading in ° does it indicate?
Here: 245 °
